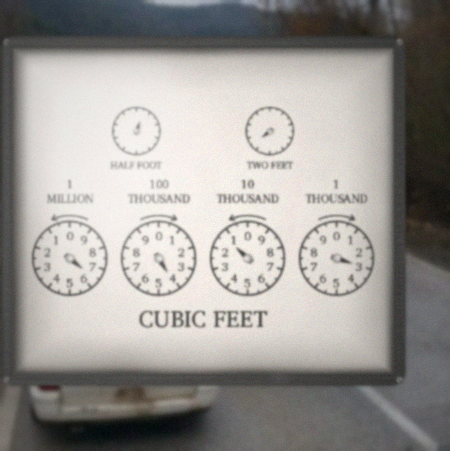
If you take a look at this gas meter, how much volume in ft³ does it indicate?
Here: 641300 ft³
